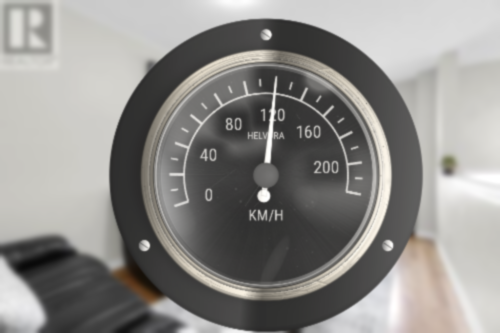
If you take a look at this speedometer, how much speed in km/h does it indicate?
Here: 120 km/h
